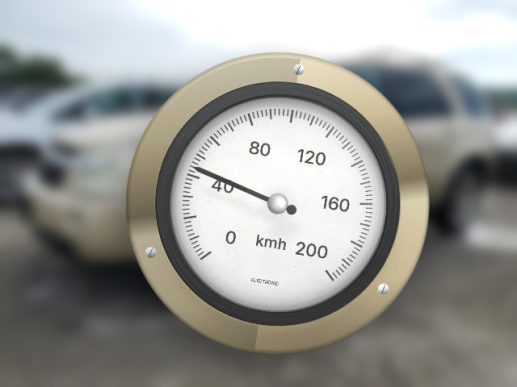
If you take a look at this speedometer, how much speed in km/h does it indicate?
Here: 44 km/h
